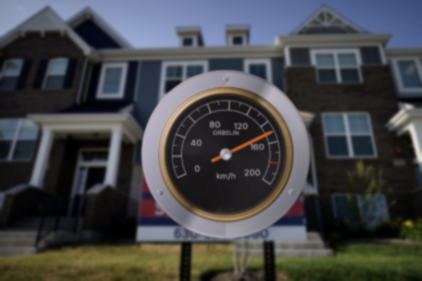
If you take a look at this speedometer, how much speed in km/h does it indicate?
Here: 150 km/h
